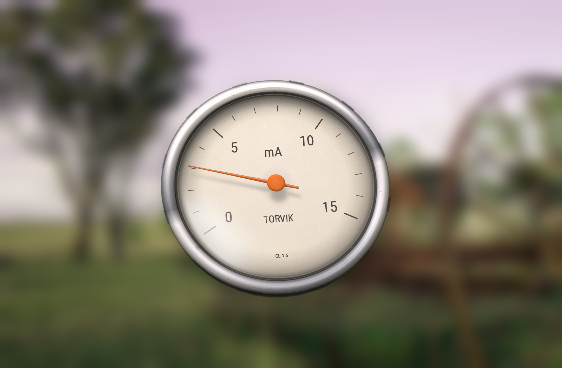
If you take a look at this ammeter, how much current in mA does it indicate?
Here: 3 mA
